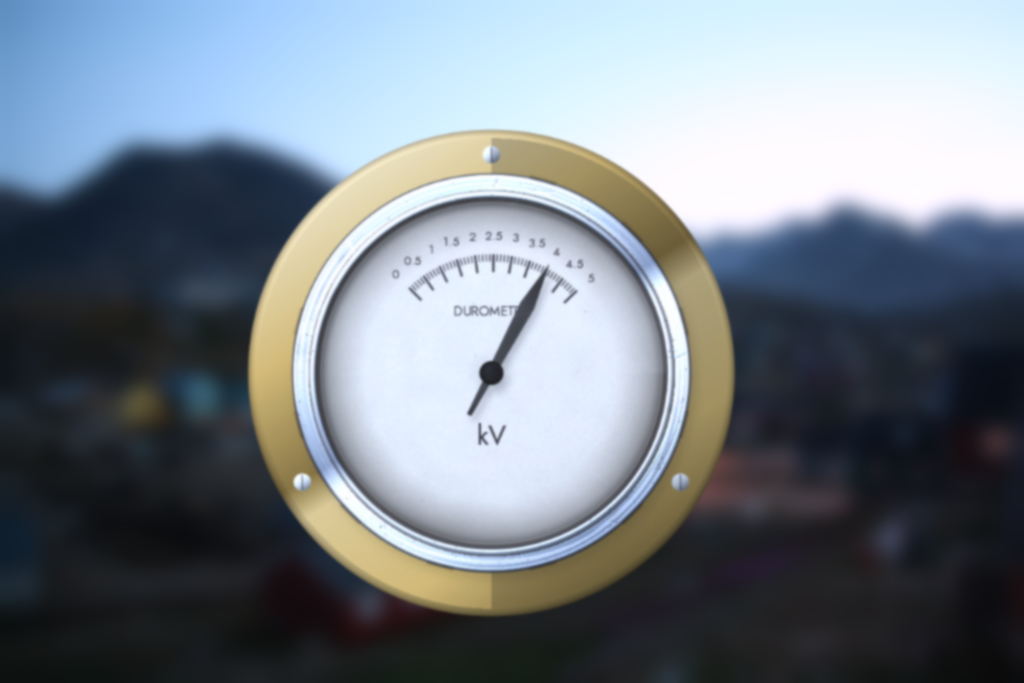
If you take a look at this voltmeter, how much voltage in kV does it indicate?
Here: 4 kV
